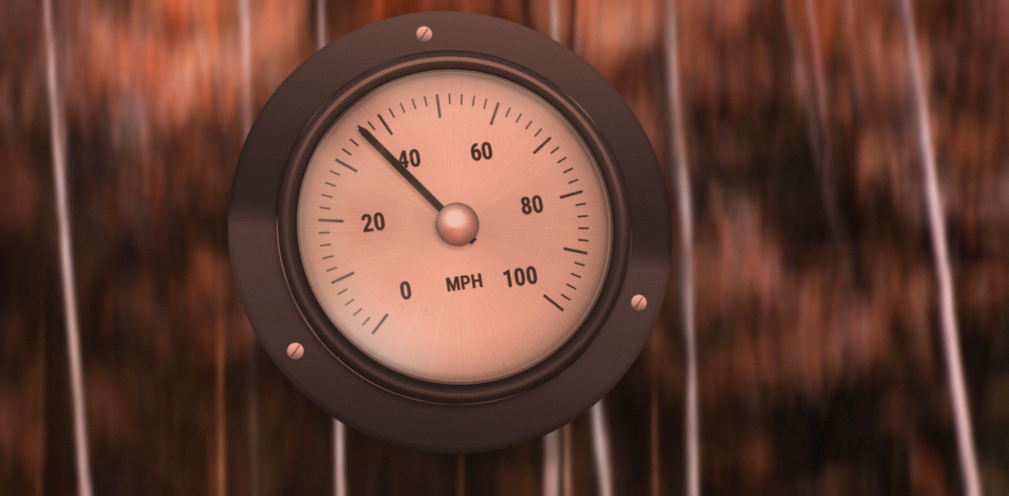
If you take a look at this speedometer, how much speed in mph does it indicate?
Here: 36 mph
